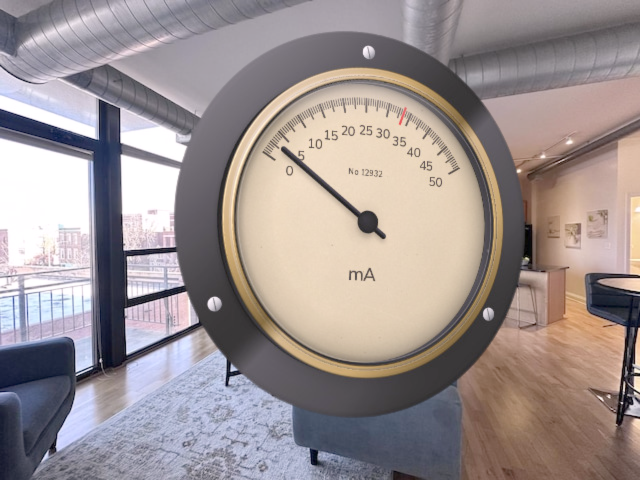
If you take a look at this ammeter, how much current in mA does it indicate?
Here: 2.5 mA
